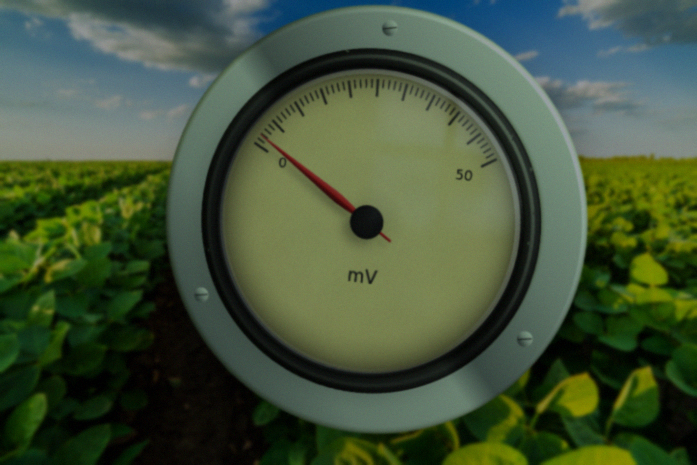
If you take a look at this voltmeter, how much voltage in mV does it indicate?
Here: 2 mV
